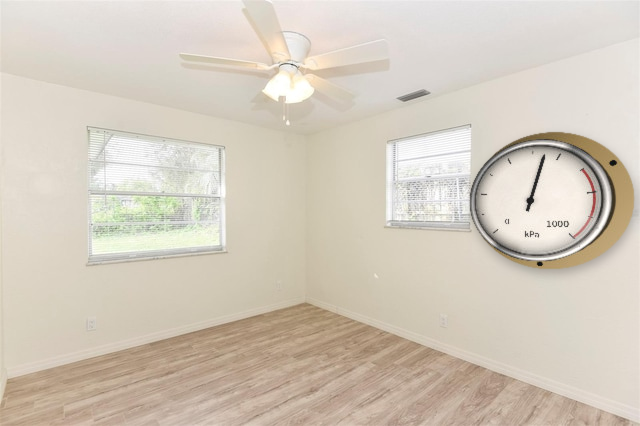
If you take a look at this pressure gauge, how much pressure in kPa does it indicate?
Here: 550 kPa
